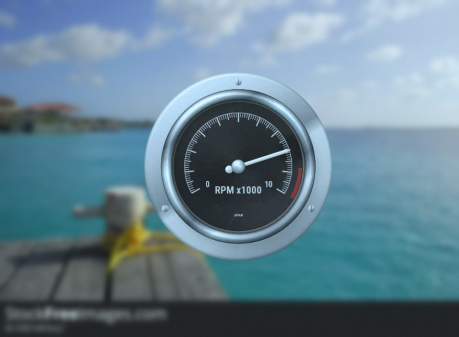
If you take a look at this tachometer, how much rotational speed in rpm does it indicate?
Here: 8000 rpm
